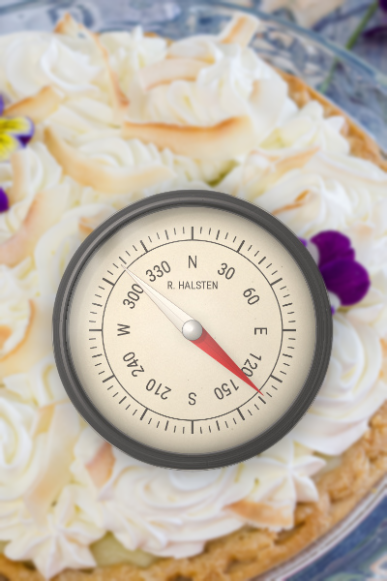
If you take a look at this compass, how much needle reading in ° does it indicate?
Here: 132.5 °
